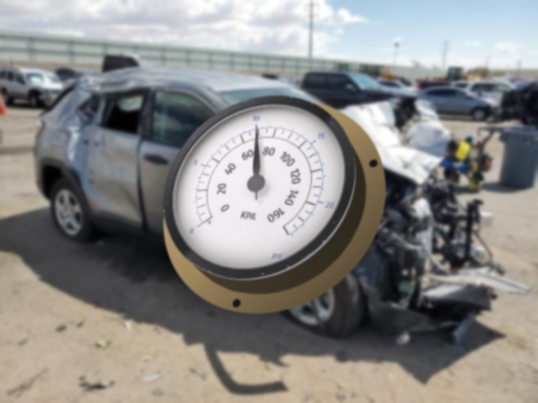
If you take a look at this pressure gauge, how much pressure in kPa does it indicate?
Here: 70 kPa
